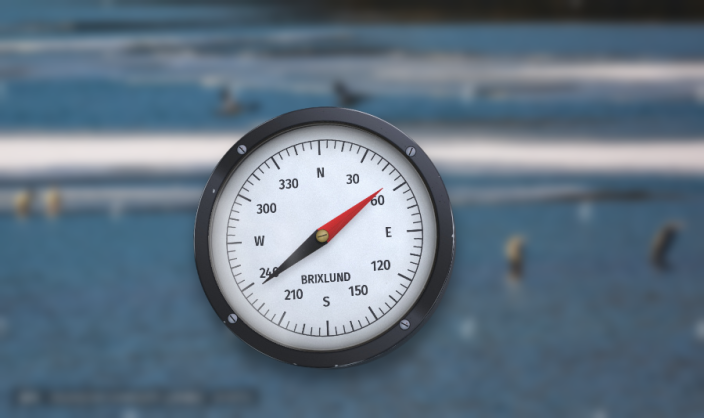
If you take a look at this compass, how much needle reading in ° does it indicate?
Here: 55 °
